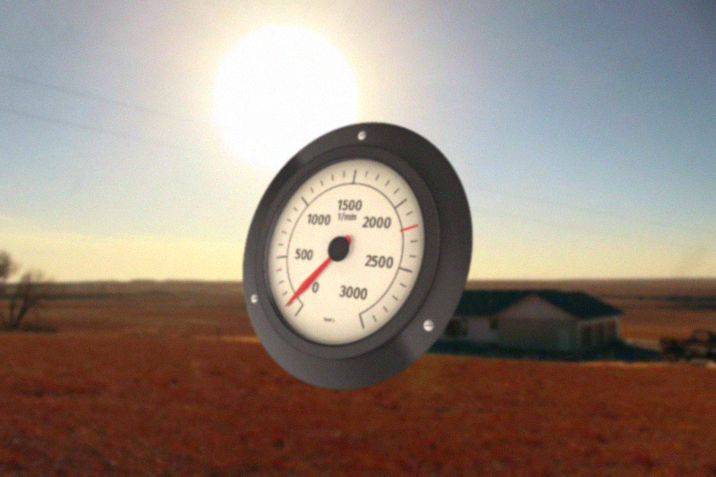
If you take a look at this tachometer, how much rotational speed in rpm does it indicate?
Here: 100 rpm
